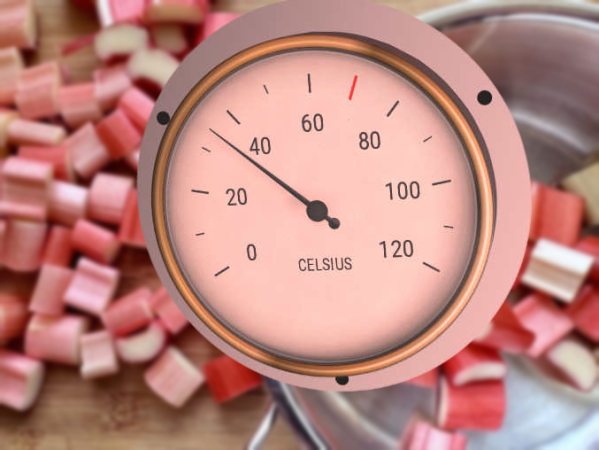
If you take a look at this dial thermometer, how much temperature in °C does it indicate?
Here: 35 °C
